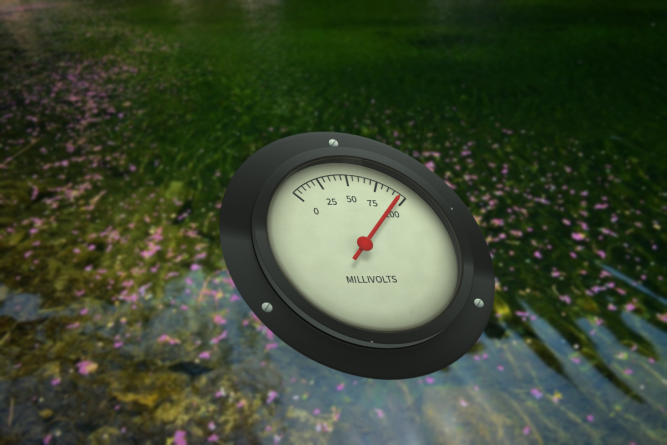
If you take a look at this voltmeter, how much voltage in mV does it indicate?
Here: 95 mV
